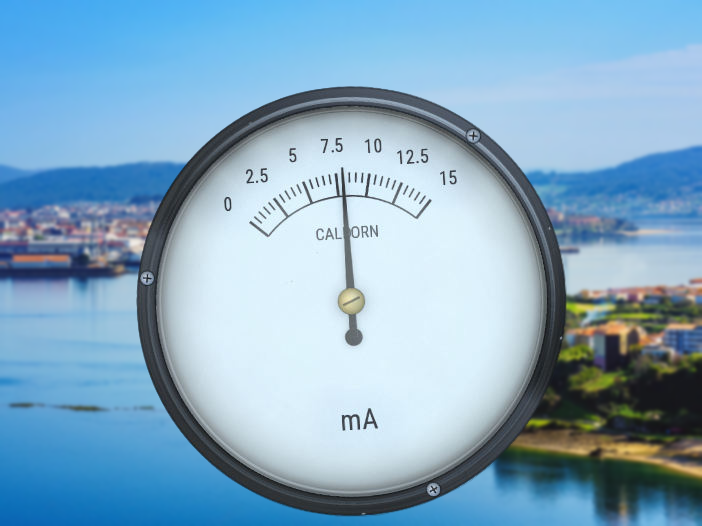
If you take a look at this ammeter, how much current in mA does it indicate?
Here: 8 mA
